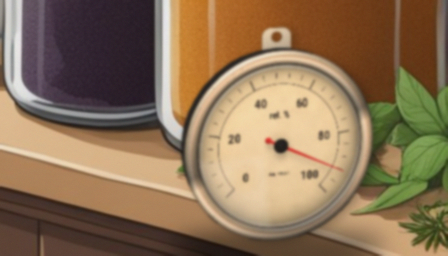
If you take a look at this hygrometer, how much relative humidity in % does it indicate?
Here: 92 %
